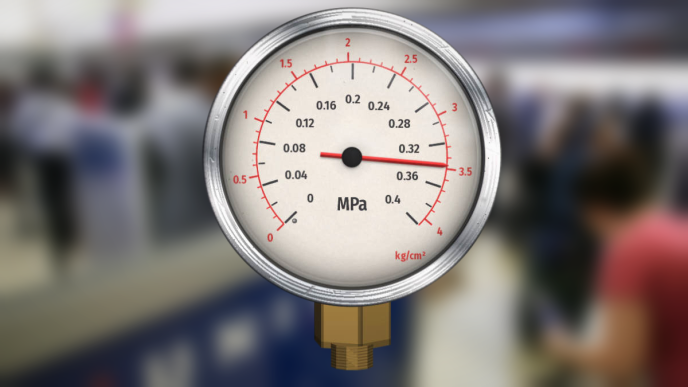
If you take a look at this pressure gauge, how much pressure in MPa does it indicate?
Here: 0.34 MPa
